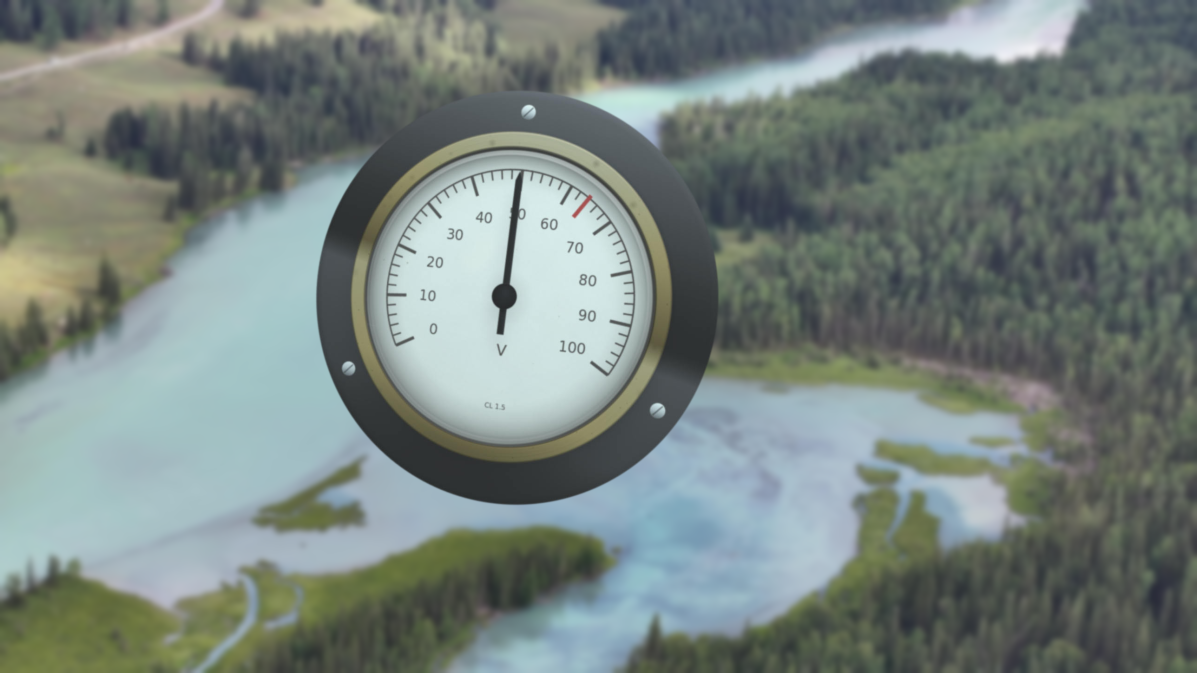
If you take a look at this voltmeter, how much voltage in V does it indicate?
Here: 50 V
